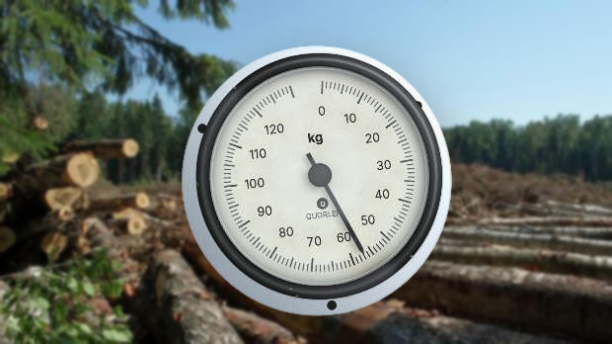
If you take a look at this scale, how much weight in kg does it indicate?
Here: 57 kg
